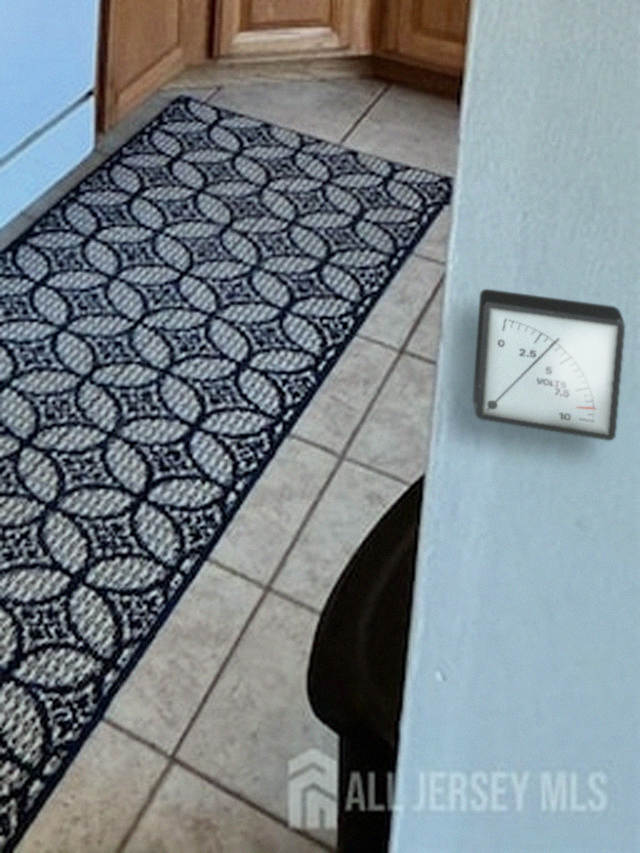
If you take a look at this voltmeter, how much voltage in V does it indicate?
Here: 3.5 V
